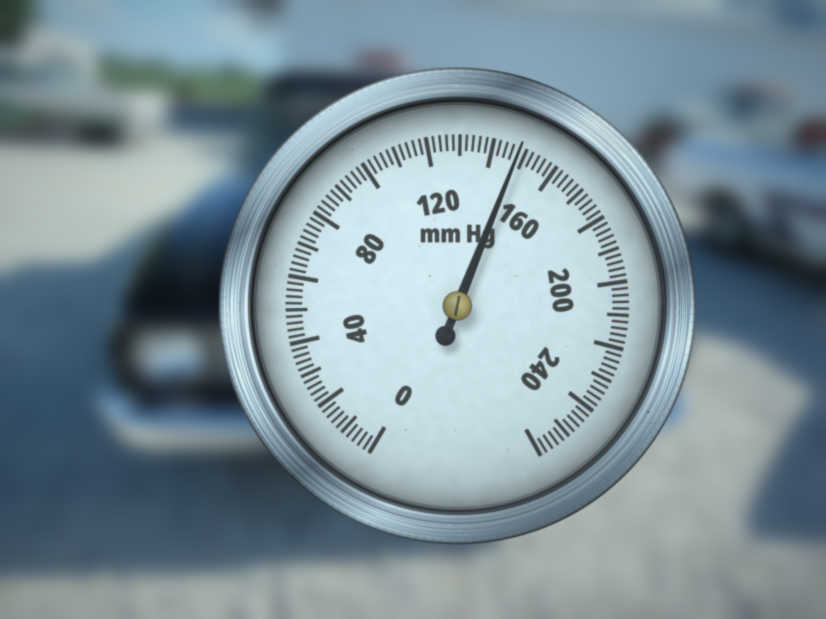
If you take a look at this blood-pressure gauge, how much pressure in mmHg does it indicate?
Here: 148 mmHg
